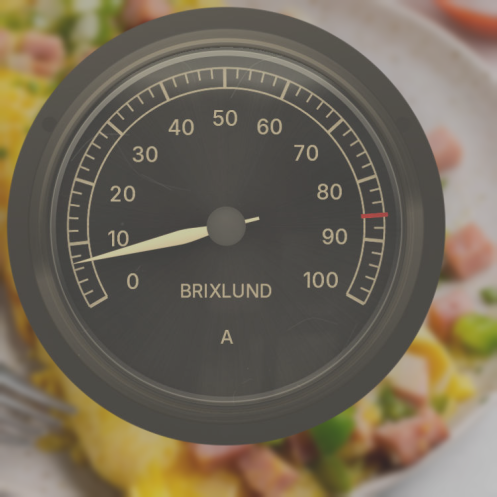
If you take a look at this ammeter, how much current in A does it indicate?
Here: 7 A
